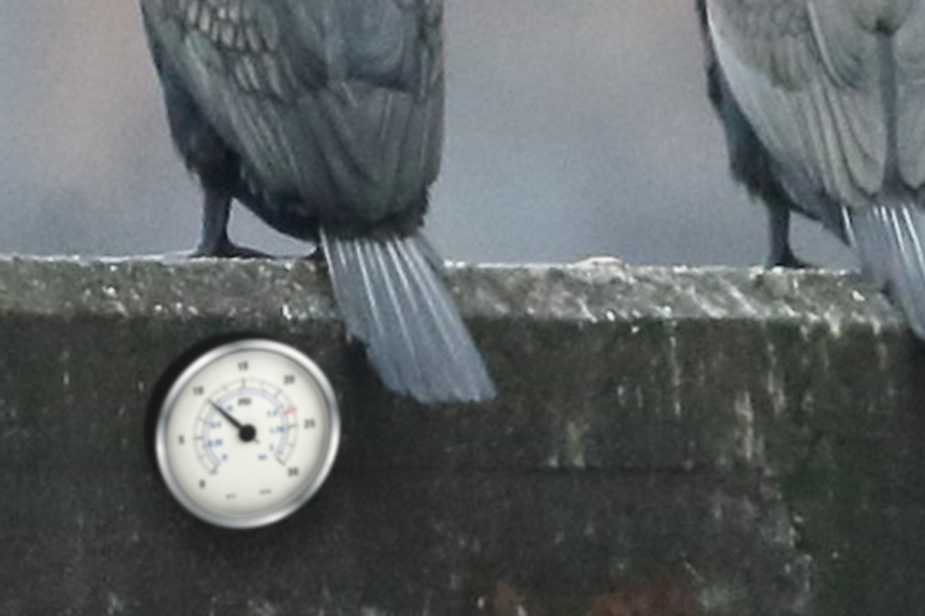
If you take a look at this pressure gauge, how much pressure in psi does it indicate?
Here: 10 psi
